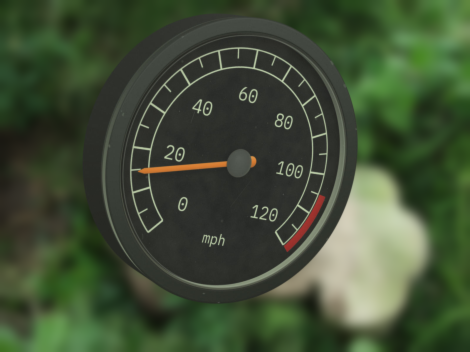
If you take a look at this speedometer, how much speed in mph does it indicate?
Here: 15 mph
